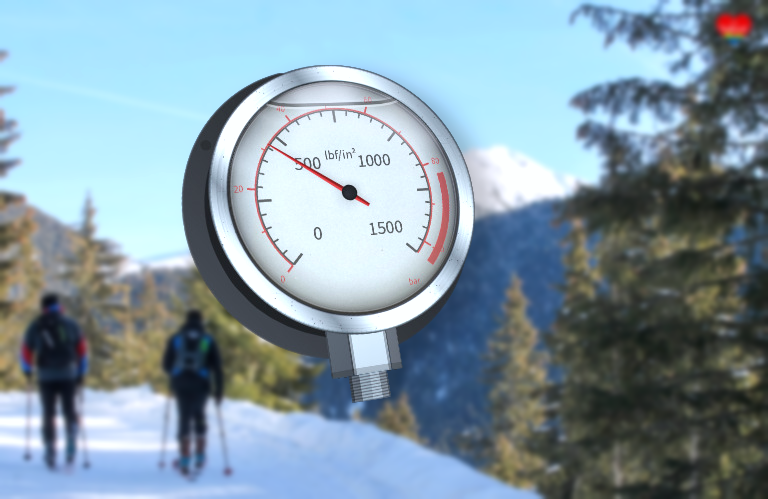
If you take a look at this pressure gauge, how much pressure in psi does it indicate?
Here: 450 psi
